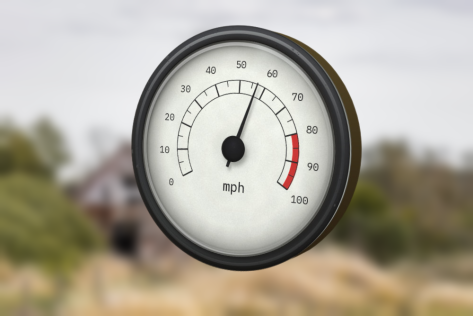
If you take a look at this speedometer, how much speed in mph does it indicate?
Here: 57.5 mph
